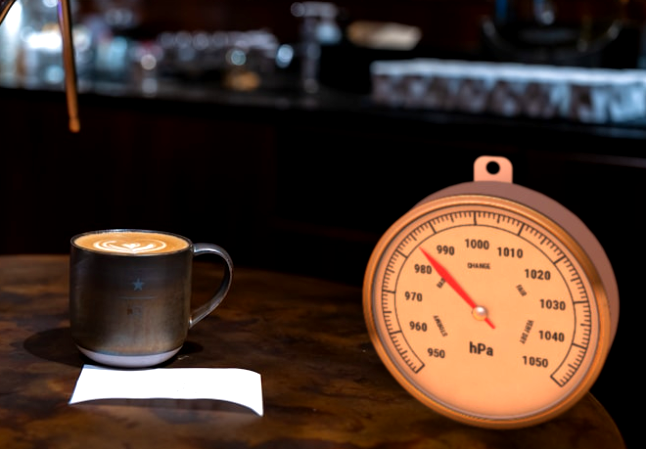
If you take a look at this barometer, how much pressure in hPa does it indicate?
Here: 985 hPa
